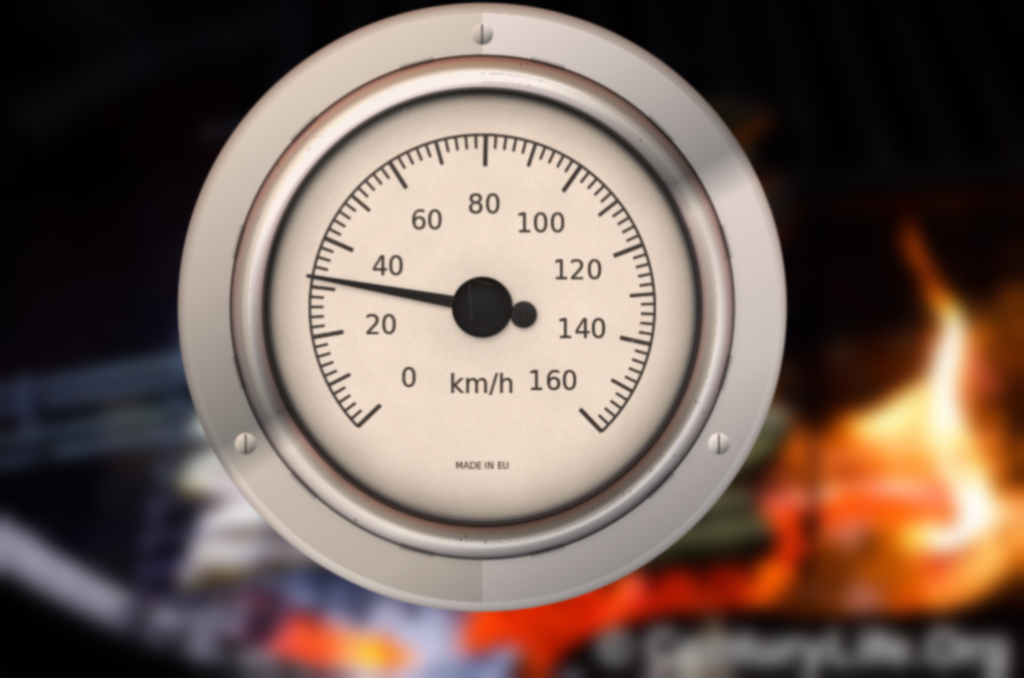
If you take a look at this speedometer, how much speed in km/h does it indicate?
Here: 32 km/h
